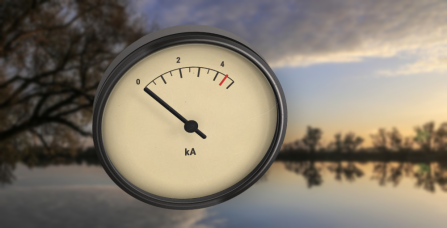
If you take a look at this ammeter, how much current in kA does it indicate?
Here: 0 kA
